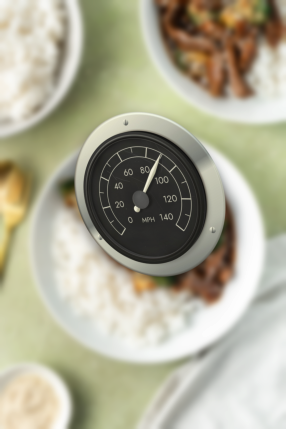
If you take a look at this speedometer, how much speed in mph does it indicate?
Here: 90 mph
